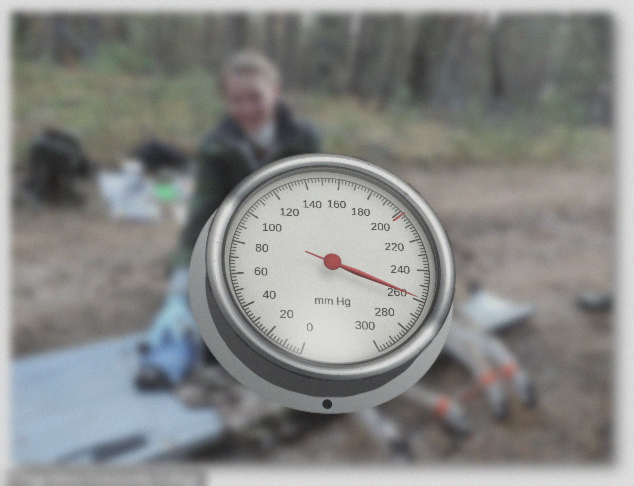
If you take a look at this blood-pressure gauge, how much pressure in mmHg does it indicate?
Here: 260 mmHg
